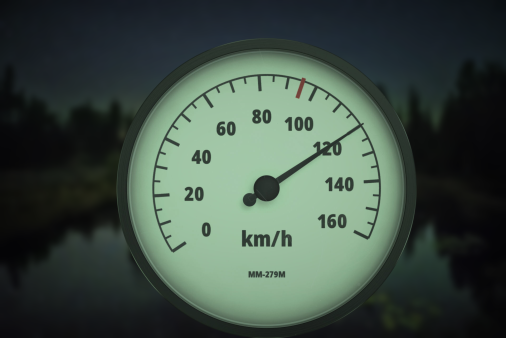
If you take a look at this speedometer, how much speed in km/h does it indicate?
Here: 120 km/h
